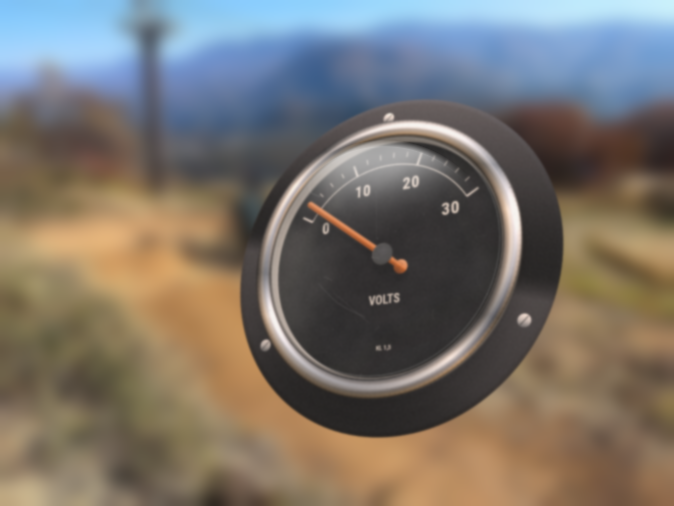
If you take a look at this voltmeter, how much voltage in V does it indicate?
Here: 2 V
